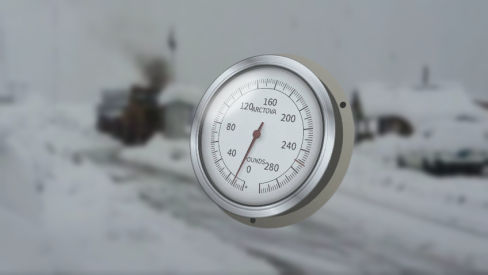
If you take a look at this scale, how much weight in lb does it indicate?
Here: 10 lb
